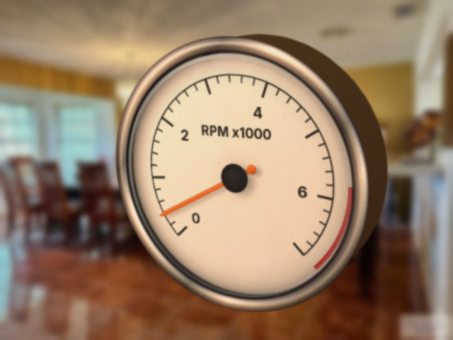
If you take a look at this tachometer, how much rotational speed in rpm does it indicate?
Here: 400 rpm
